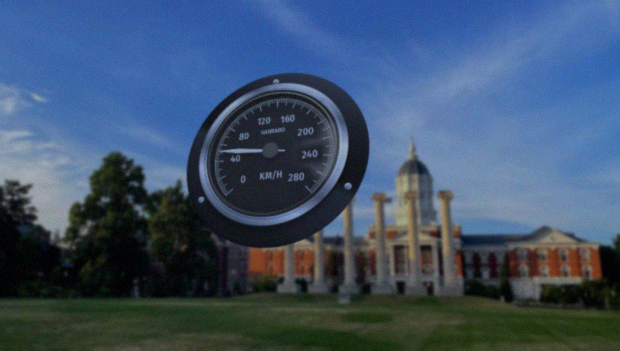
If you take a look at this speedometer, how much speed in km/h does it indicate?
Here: 50 km/h
